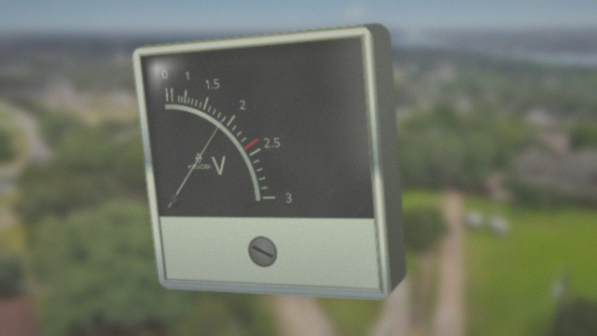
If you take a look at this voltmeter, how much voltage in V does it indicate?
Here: 1.9 V
